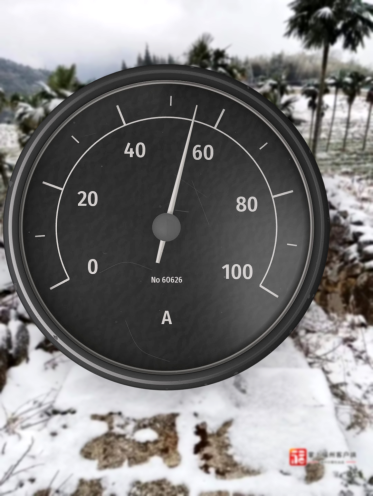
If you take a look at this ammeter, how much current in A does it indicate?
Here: 55 A
